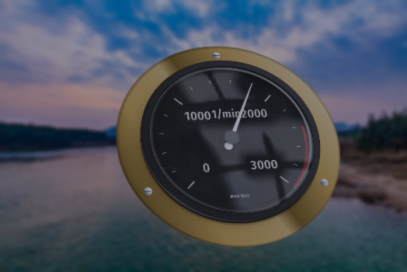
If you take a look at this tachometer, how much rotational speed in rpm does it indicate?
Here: 1800 rpm
